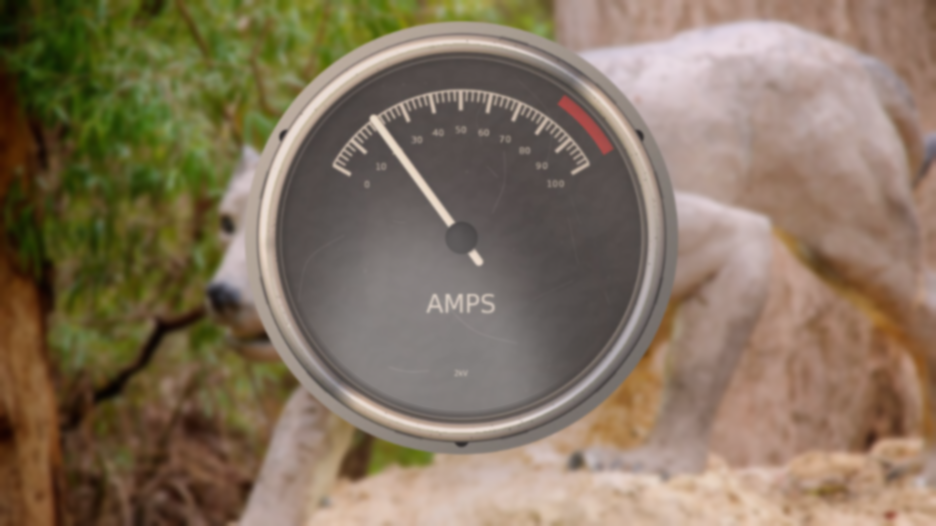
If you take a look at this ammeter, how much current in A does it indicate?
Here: 20 A
